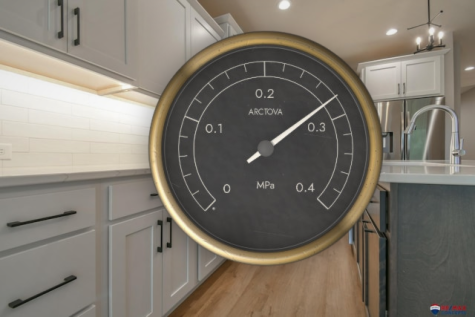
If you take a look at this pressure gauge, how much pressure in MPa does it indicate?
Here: 0.28 MPa
